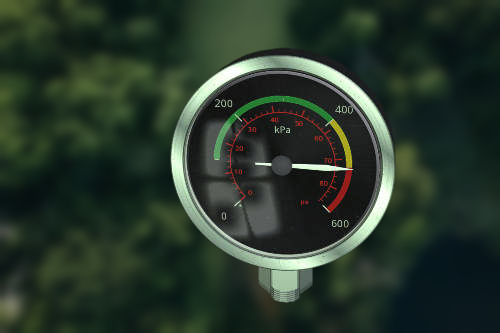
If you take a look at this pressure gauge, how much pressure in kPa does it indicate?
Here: 500 kPa
